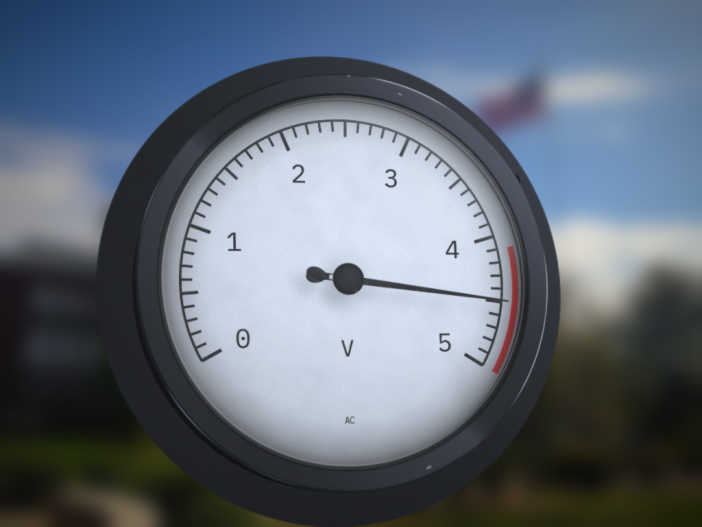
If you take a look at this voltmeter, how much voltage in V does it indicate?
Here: 4.5 V
